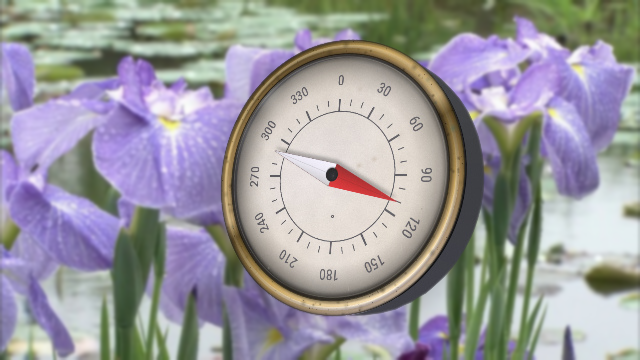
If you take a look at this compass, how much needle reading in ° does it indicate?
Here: 110 °
